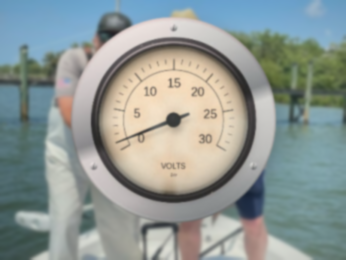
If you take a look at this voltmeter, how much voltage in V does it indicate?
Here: 1 V
